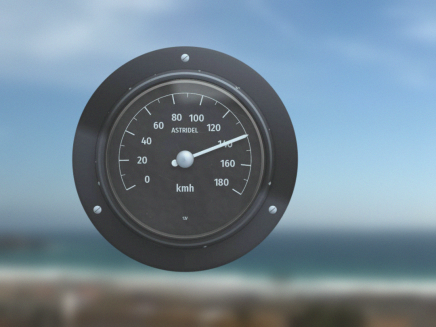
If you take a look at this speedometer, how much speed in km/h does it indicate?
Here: 140 km/h
